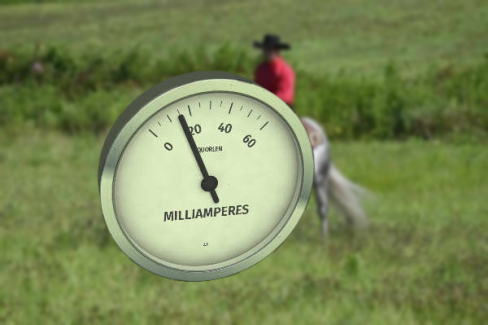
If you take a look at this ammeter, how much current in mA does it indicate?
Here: 15 mA
